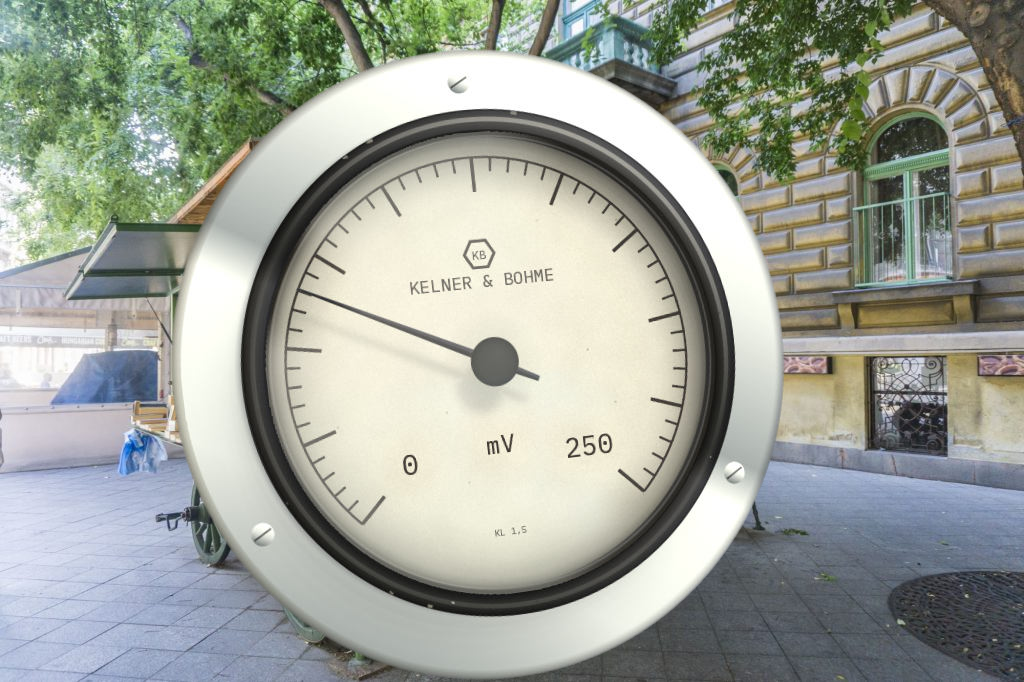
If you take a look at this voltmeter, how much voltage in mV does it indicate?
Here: 65 mV
